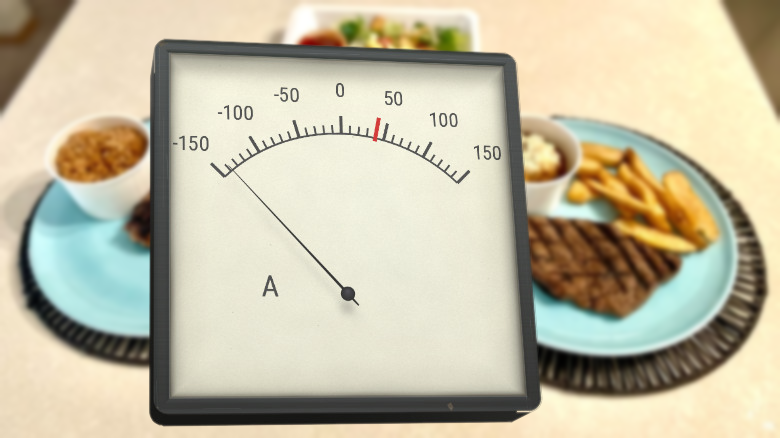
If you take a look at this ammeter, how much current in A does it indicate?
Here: -140 A
